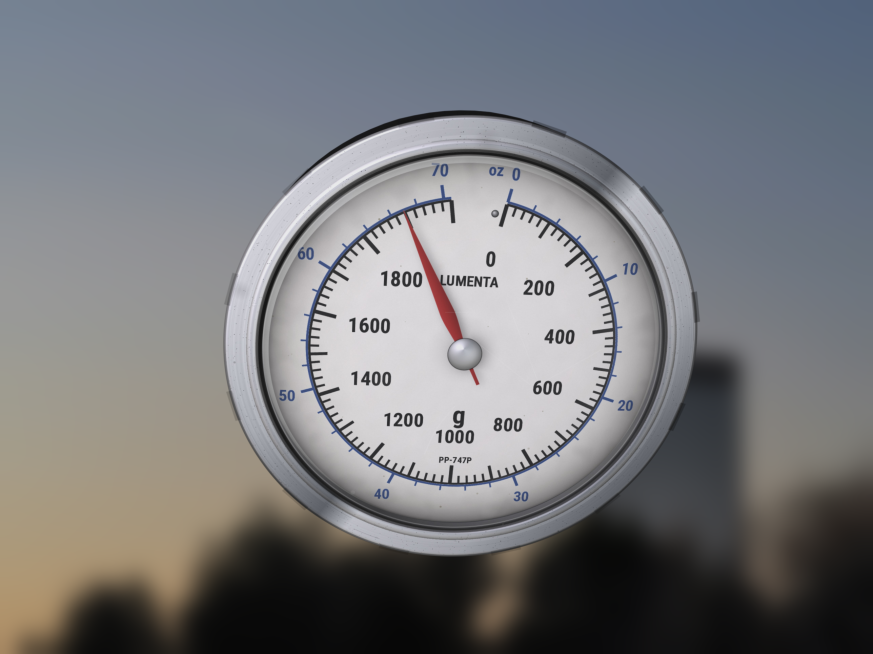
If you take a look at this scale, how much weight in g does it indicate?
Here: 1900 g
